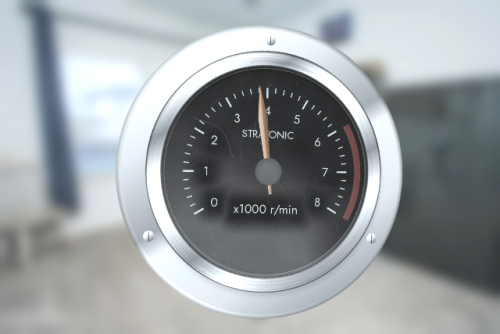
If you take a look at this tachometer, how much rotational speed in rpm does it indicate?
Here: 3800 rpm
